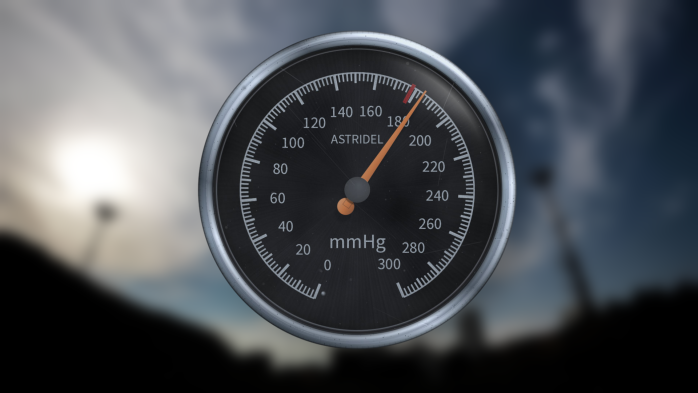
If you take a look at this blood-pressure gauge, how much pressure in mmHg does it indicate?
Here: 184 mmHg
